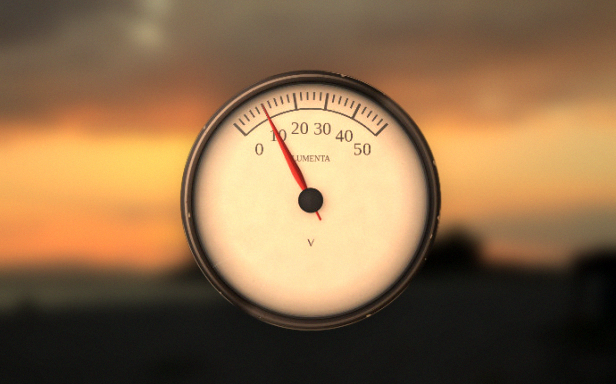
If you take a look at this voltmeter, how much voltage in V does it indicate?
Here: 10 V
